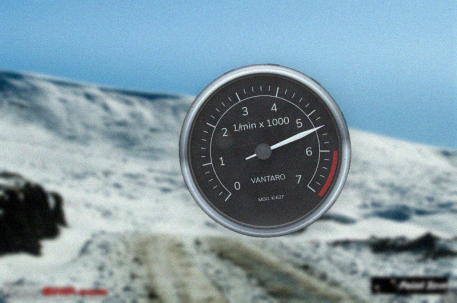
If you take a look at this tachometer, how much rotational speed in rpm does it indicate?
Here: 5400 rpm
